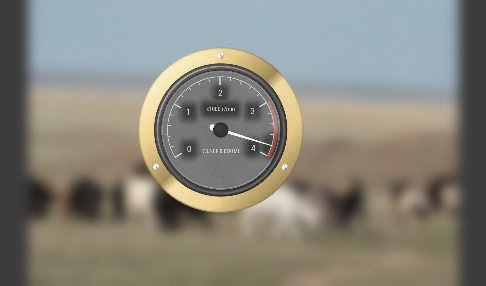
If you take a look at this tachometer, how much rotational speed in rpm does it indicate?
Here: 3800 rpm
